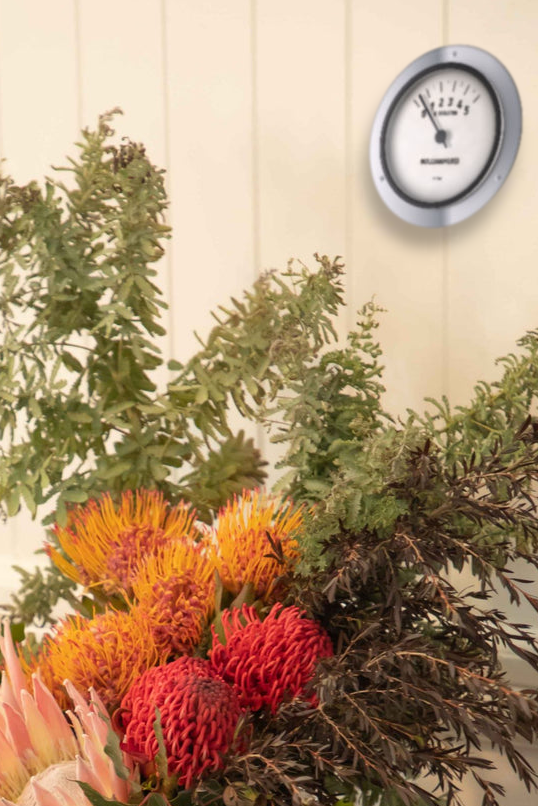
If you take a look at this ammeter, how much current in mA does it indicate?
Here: 0.5 mA
